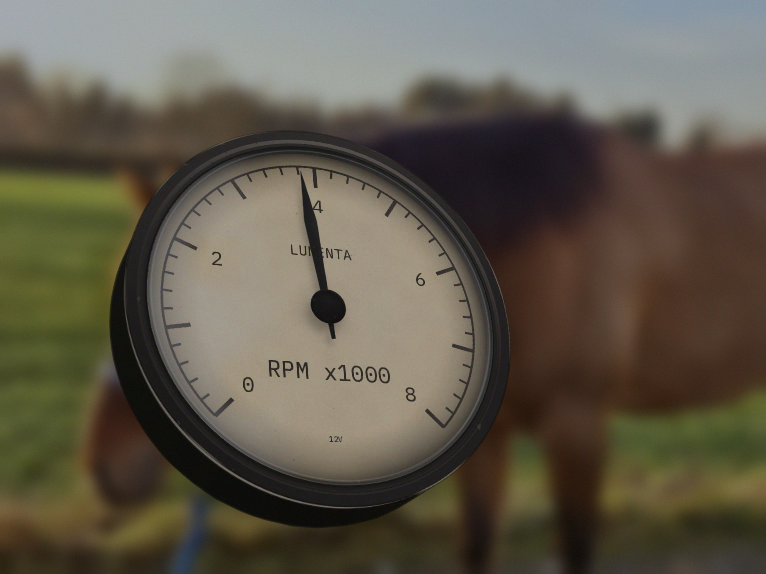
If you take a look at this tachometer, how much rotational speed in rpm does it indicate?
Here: 3800 rpm
